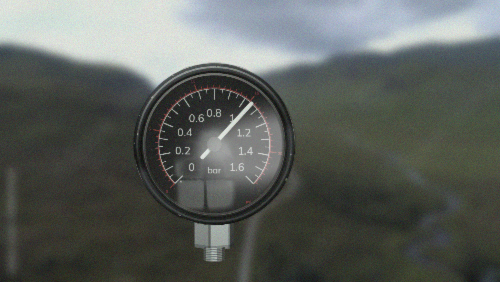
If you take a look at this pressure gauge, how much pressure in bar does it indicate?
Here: 1.05 bar
